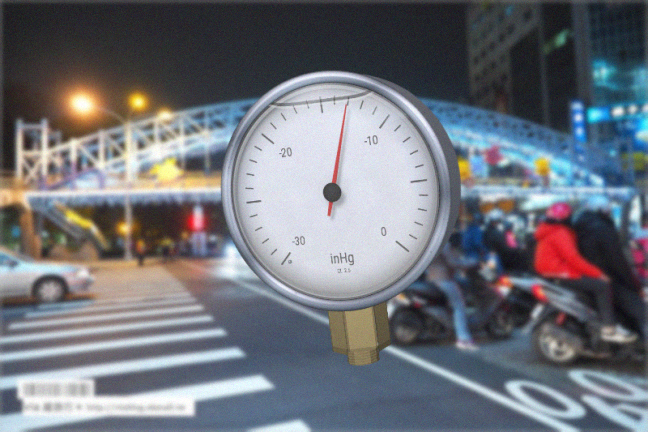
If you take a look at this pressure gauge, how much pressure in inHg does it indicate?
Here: -13 inHg
